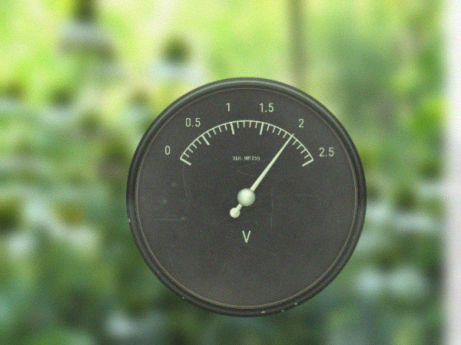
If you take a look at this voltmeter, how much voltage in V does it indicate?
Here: 2 V
